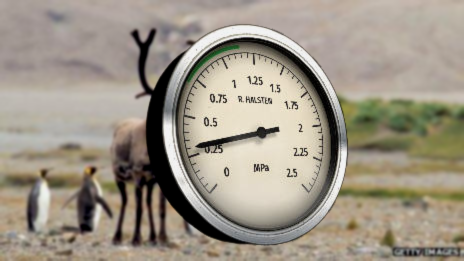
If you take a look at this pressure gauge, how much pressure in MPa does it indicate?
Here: 0.3 MPa
